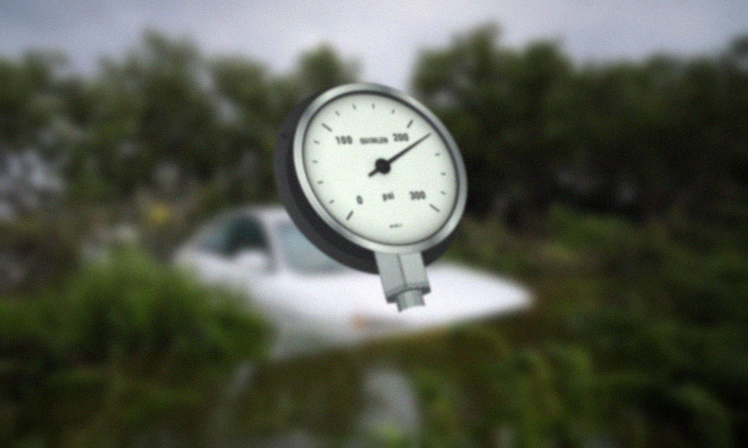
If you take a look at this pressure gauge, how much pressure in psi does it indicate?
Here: 220 psi
